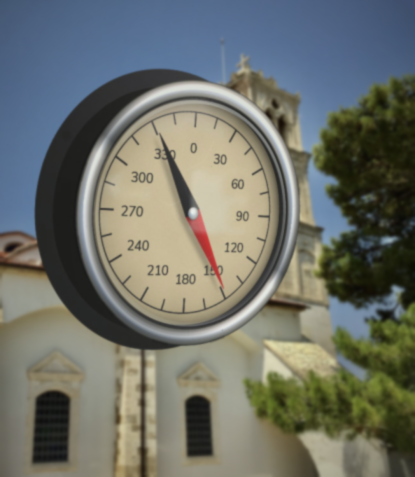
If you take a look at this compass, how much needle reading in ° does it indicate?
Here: 150 °
